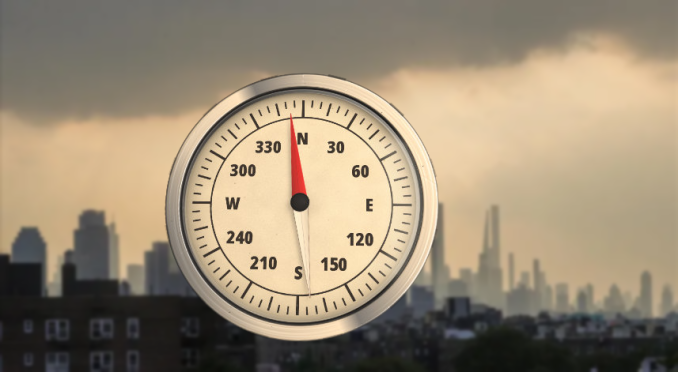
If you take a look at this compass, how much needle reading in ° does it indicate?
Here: 352.5 °
